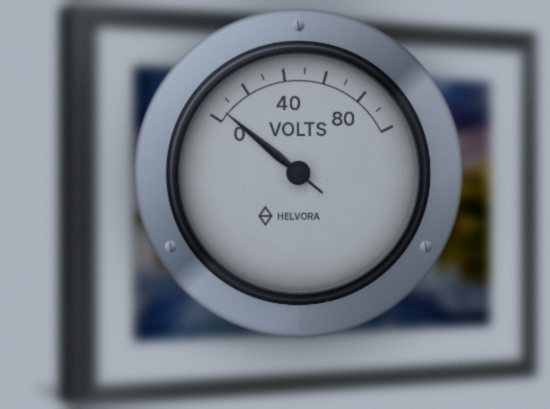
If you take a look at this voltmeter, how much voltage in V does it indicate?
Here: 5 V
